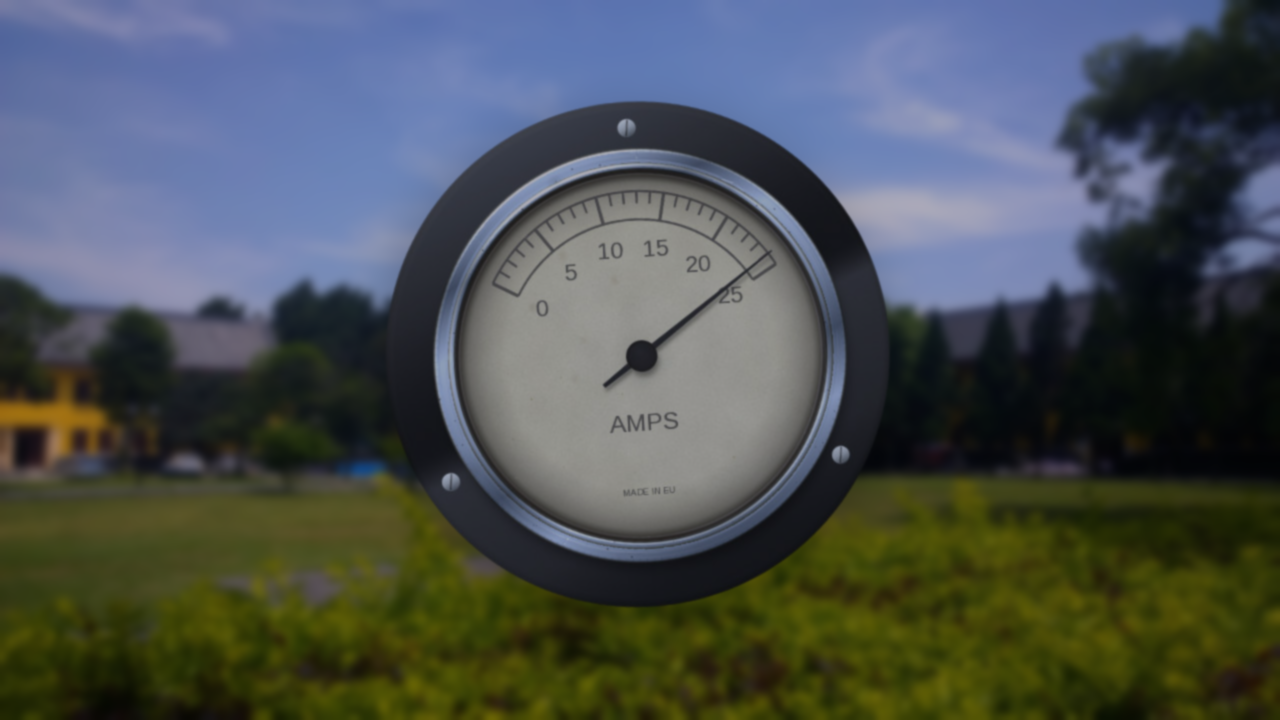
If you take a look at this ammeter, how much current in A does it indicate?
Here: 24 A
